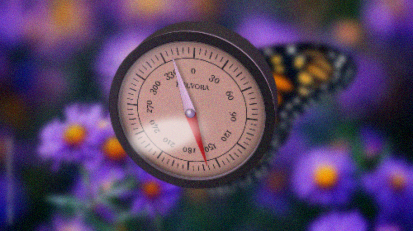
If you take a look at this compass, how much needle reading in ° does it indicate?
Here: 160 °
